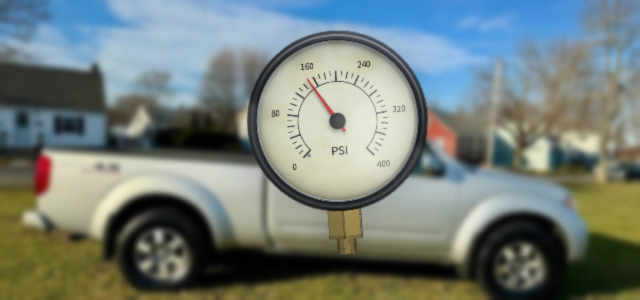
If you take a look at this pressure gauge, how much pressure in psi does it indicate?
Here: 150 psi
